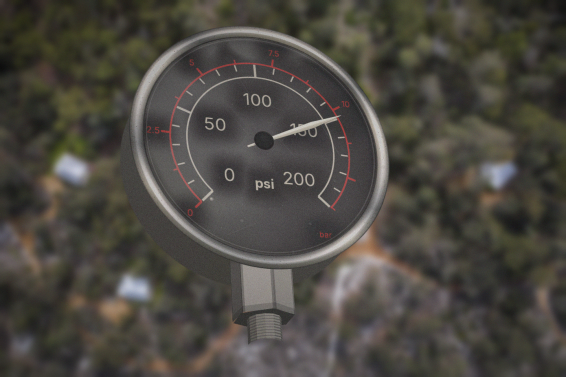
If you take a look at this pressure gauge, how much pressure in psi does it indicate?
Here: 150 psi
